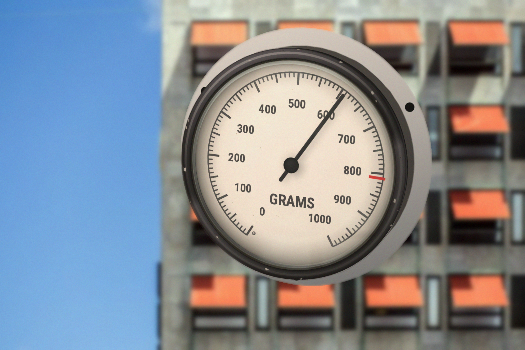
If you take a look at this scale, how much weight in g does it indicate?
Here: 610 g
